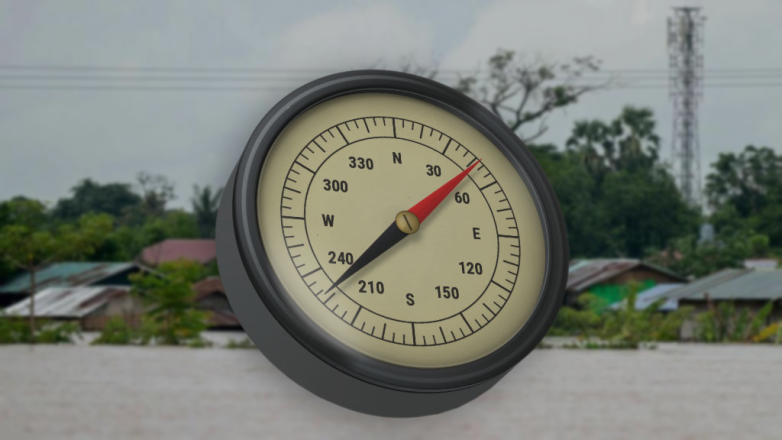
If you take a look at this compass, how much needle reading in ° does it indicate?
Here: 47.5 °
